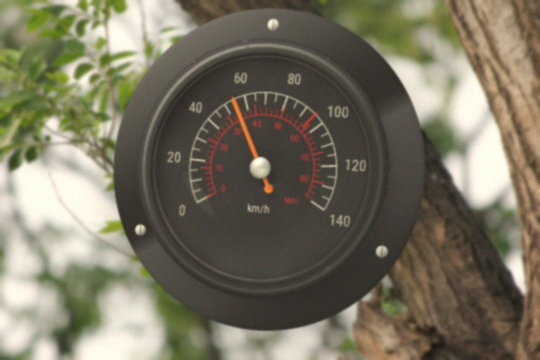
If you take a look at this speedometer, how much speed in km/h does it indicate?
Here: 55 km/h
